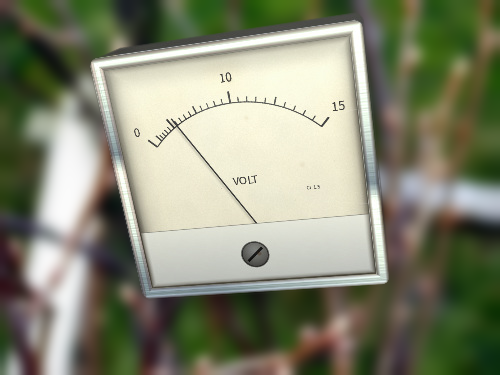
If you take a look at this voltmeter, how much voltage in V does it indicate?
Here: 5.5 V
